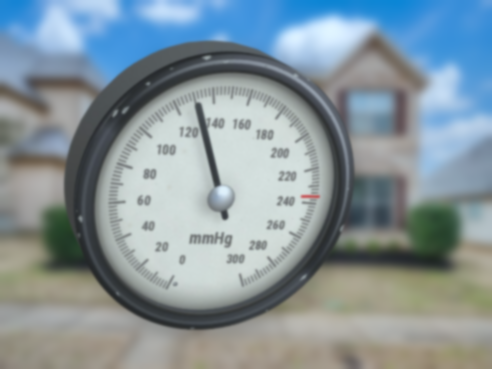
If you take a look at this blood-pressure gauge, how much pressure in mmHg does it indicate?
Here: 130 mmHg
